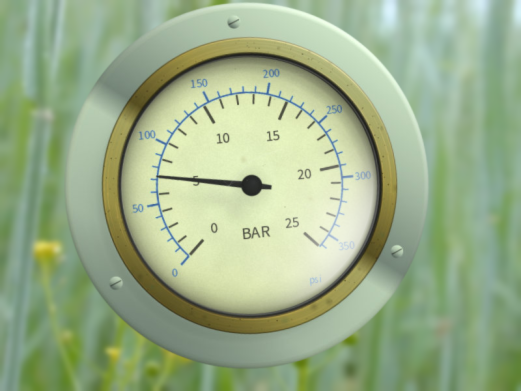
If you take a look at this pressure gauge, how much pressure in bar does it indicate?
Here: 5 bar
